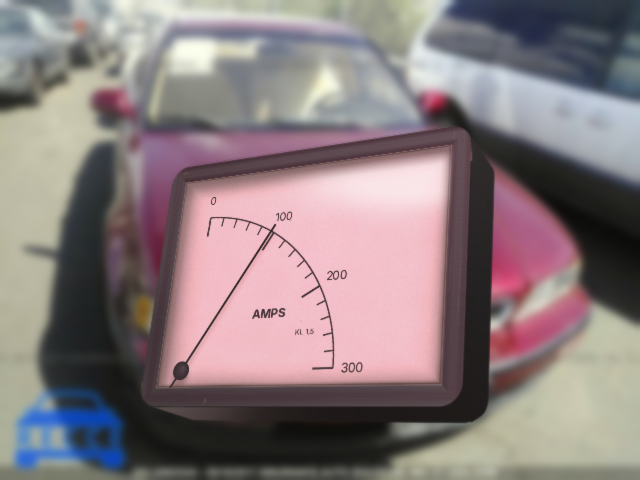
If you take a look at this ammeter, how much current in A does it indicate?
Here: 100 A
